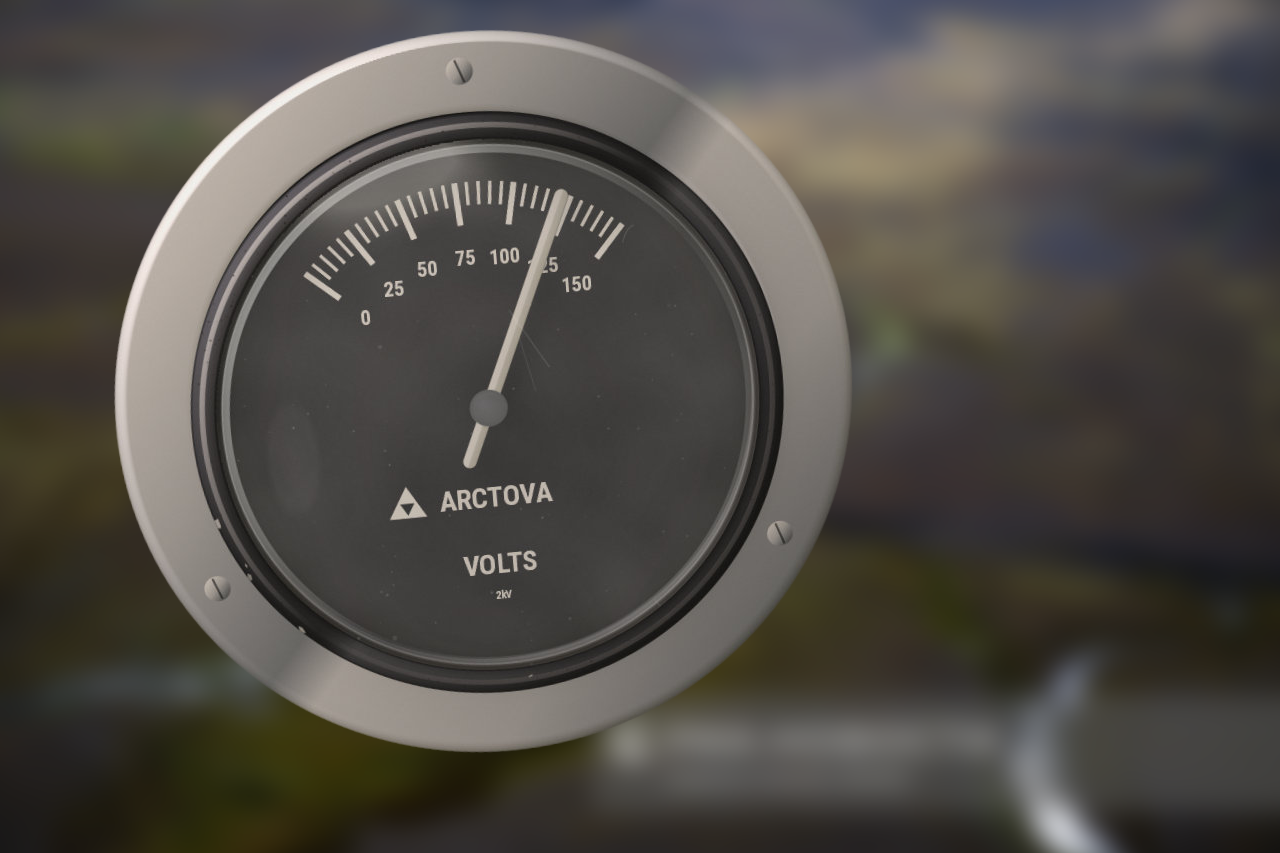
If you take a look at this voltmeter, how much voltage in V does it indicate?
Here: 120 V
